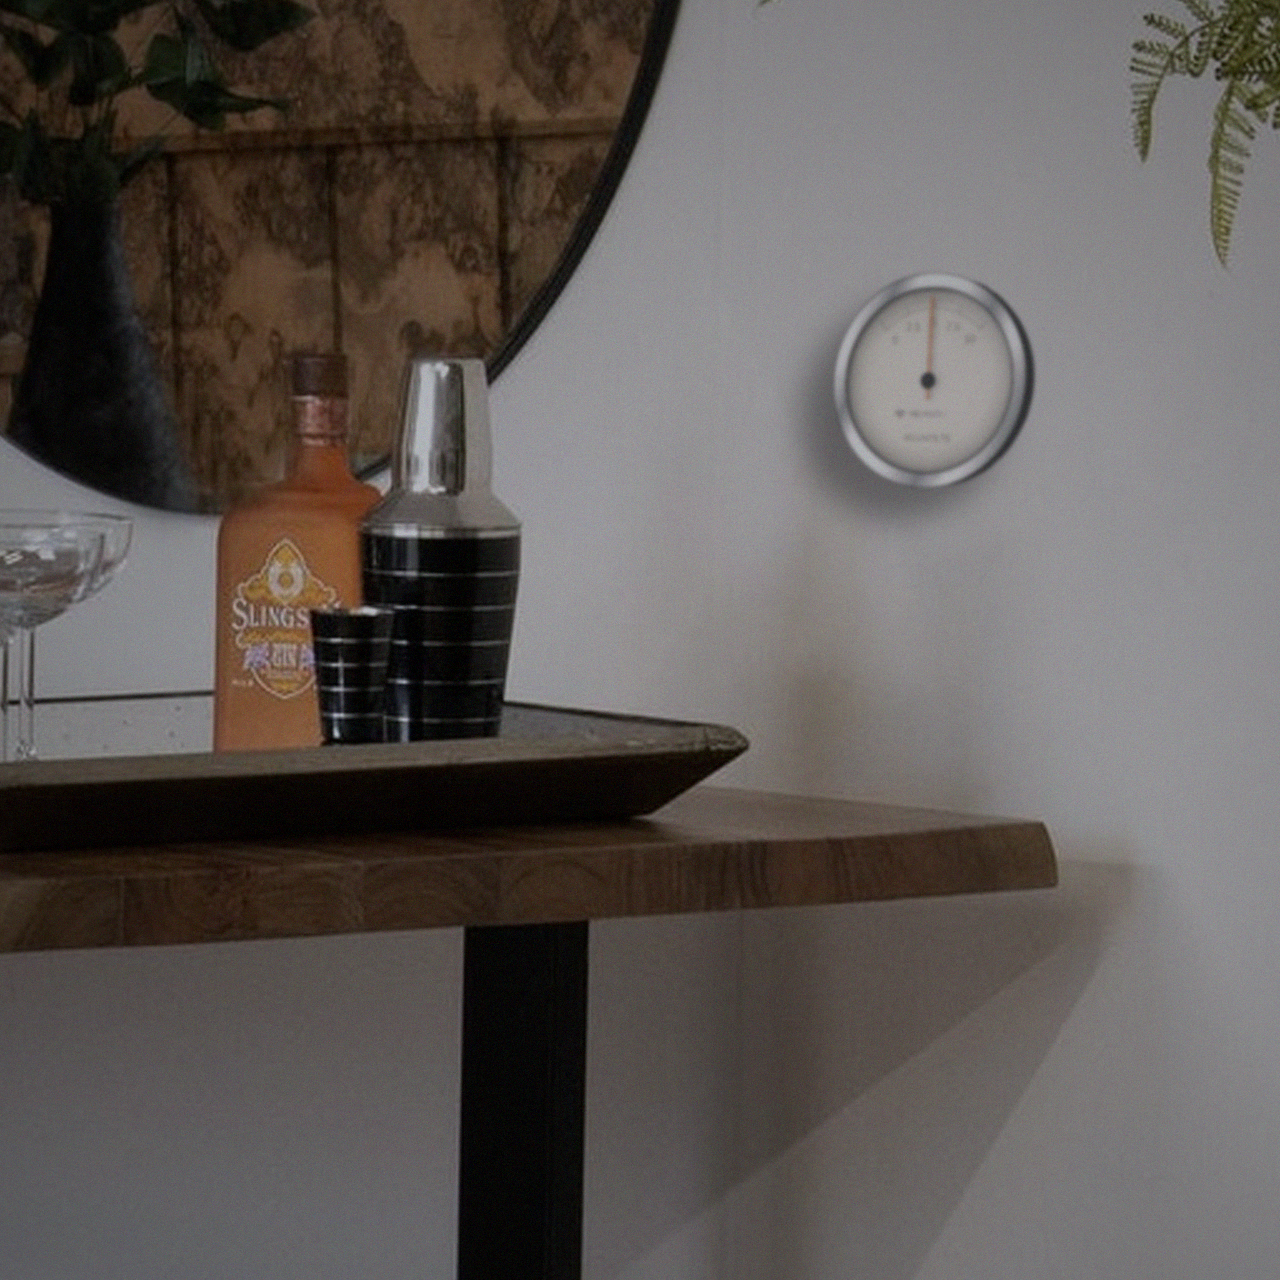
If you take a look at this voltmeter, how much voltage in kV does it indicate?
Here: 5 kV
